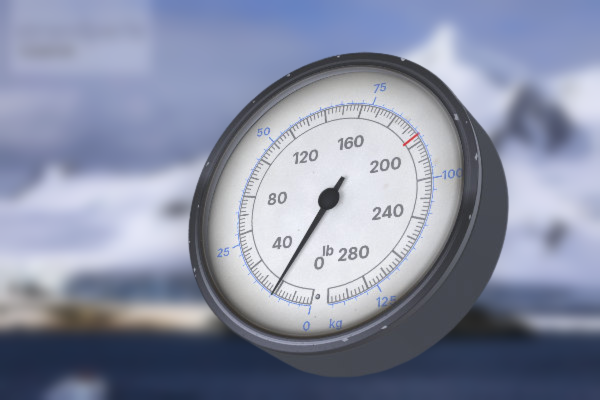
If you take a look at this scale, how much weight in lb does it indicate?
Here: 20 lb
